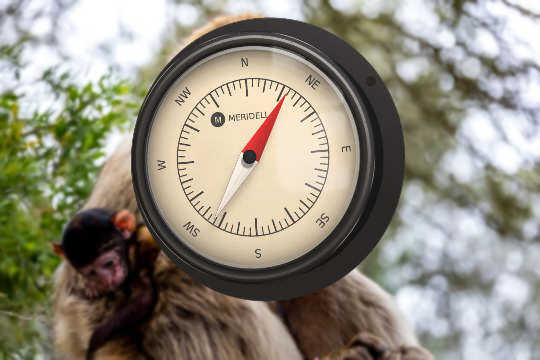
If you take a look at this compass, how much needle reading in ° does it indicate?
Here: 35 °
